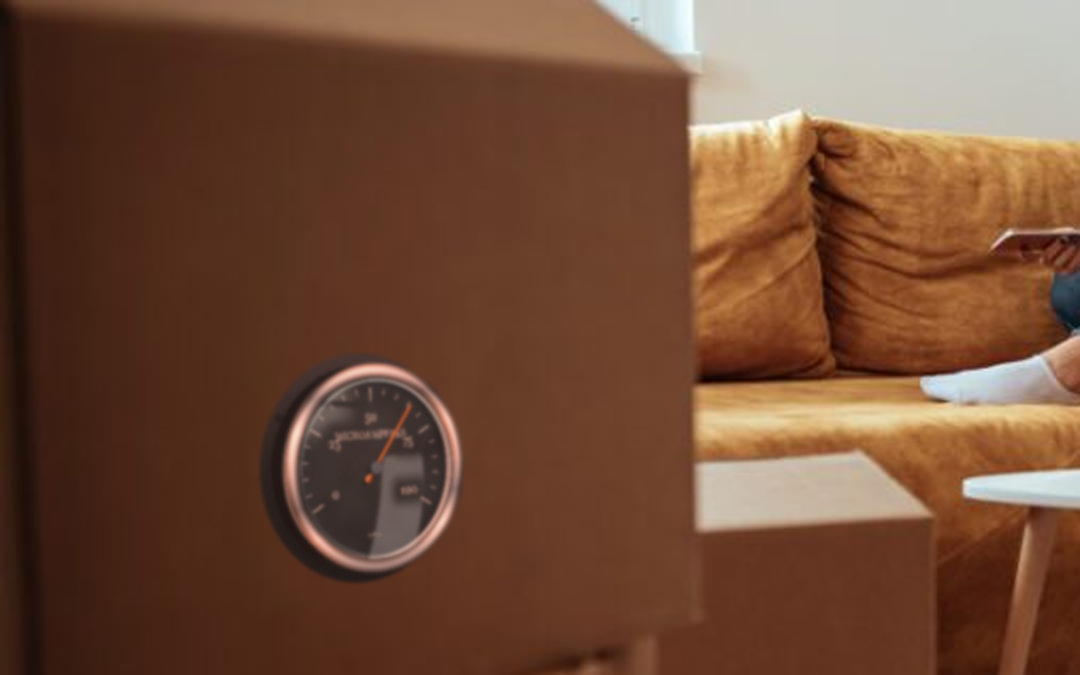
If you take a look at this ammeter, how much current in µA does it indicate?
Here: 65 µA
